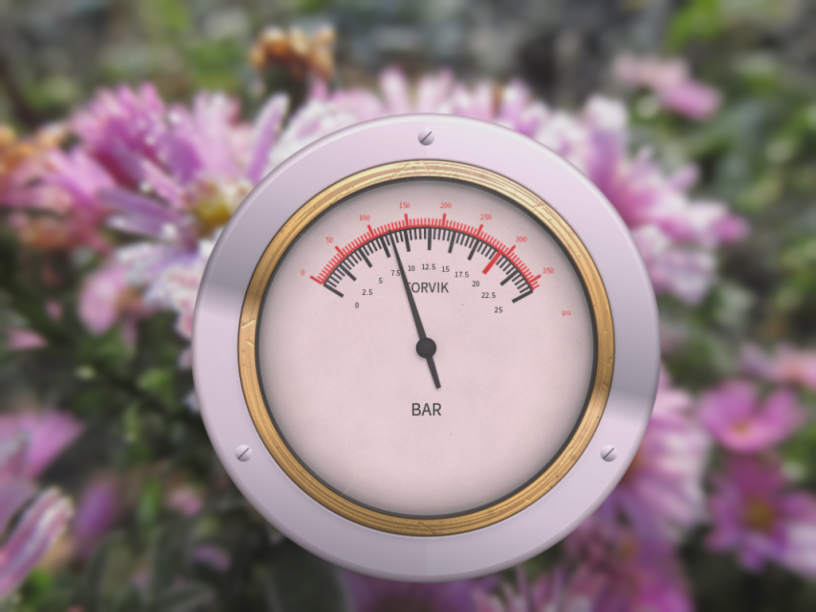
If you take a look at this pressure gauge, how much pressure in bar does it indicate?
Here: 8.5 bar
